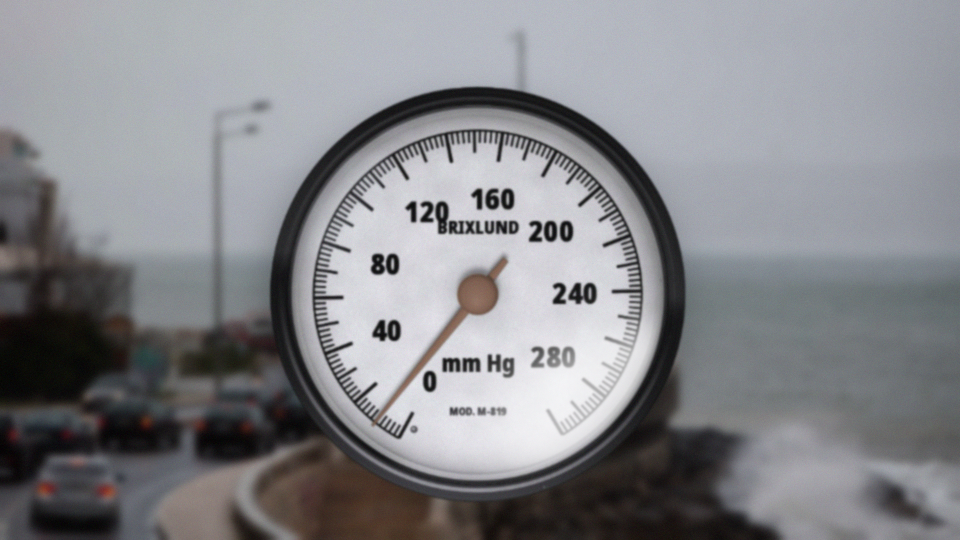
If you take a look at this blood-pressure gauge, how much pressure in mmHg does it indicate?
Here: 10 mmHg
